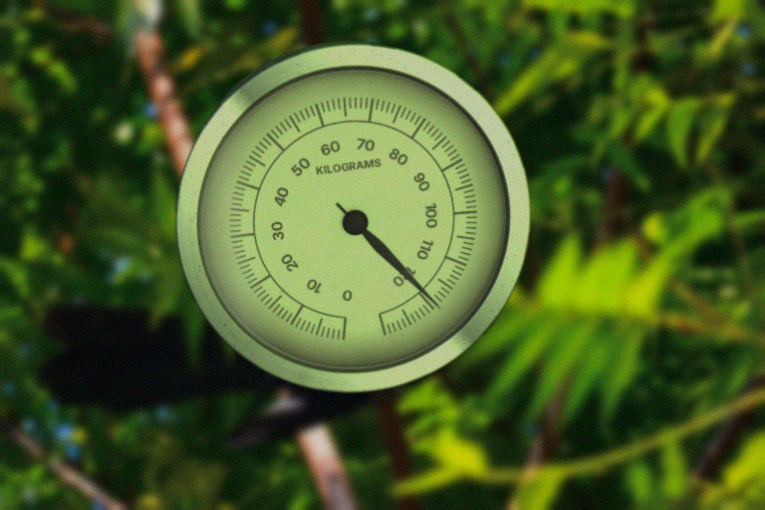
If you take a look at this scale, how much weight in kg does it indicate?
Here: 119 kg
